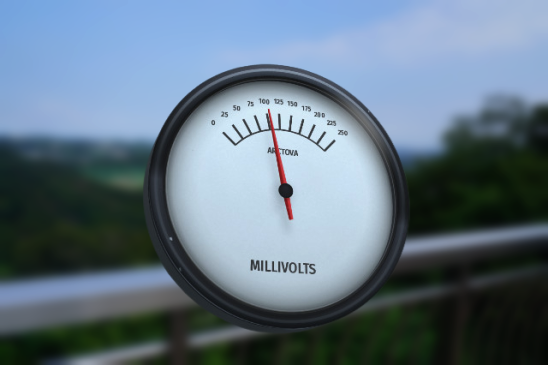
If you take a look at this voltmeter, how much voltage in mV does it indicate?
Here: 100 mV
